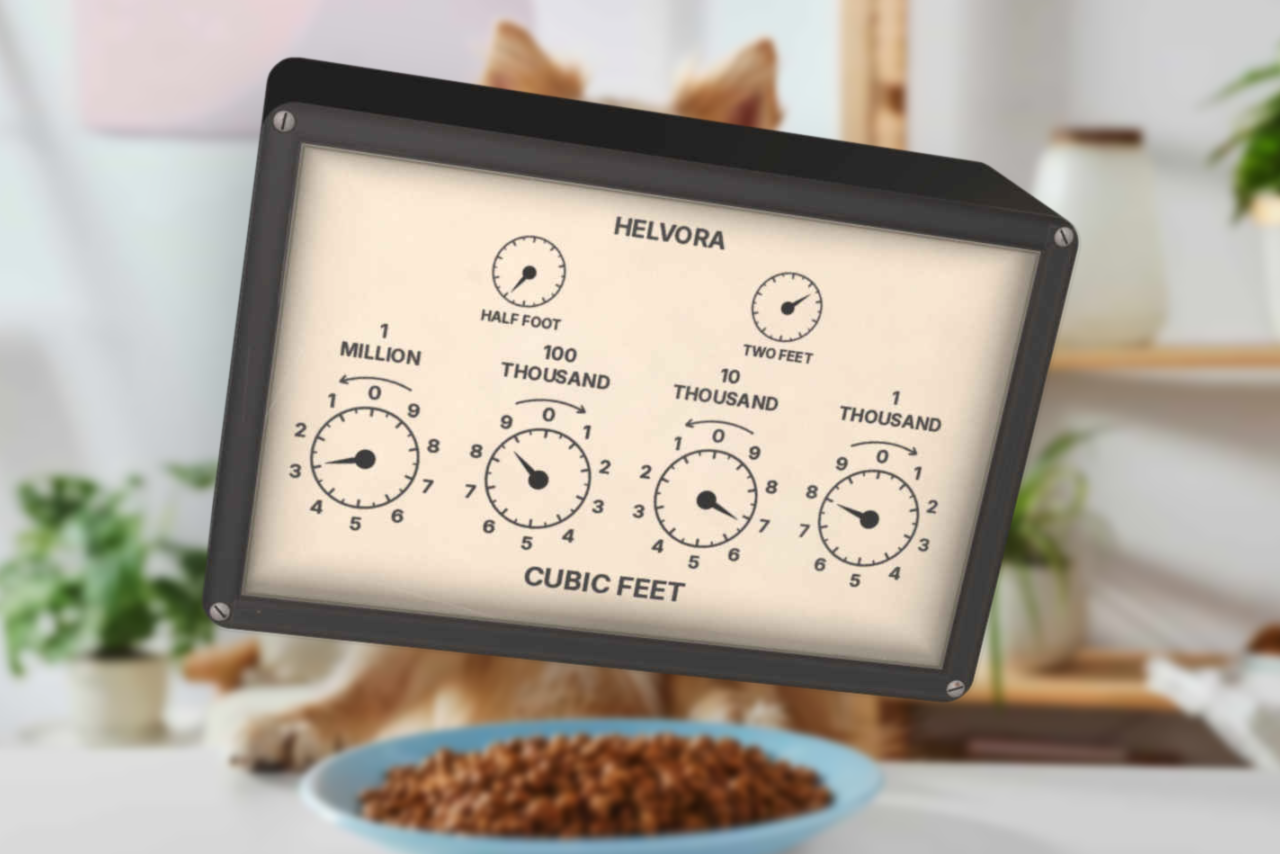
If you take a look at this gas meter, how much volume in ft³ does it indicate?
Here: 286800 ft³
